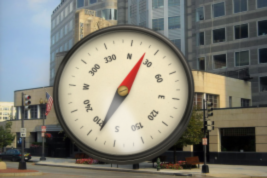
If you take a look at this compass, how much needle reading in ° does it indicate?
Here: 20 °
